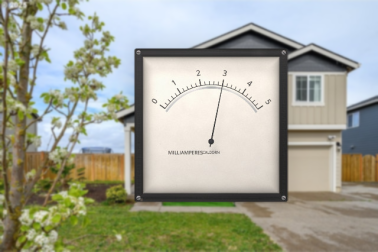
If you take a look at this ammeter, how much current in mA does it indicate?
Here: 3 mA
